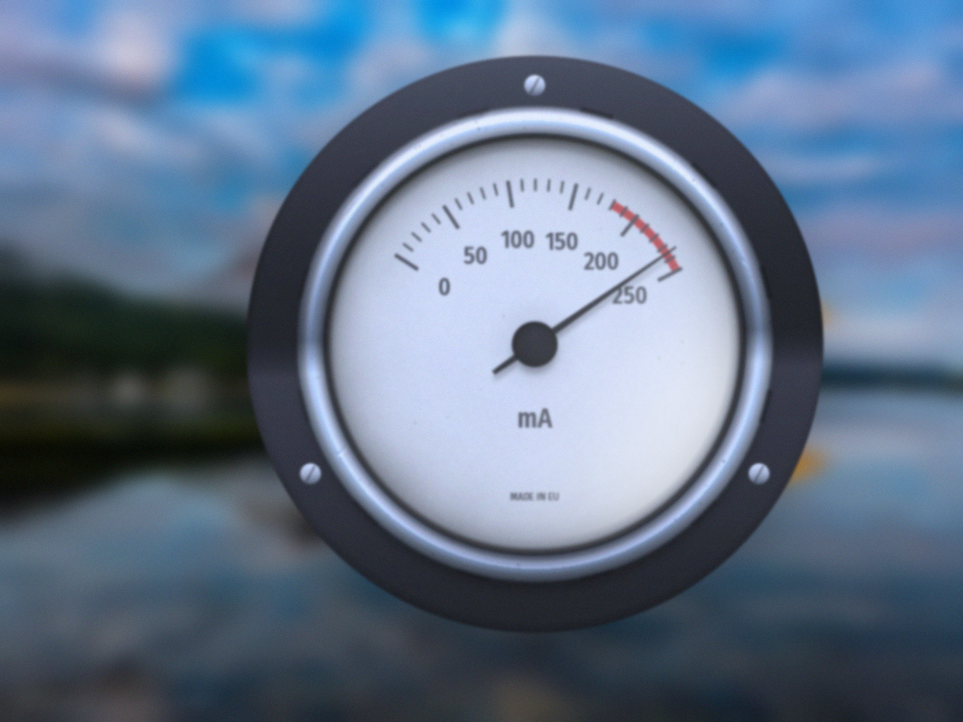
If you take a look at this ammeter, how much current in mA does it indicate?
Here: 235 mA
